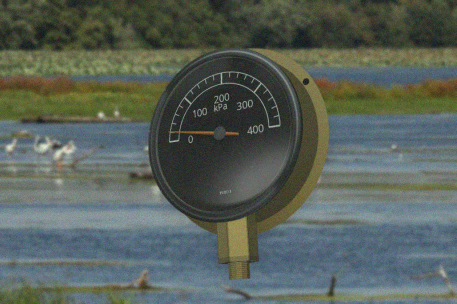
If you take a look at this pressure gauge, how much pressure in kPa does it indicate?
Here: 20 kPa
